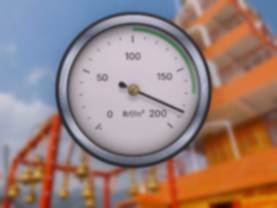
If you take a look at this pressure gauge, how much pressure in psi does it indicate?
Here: 185 psi
